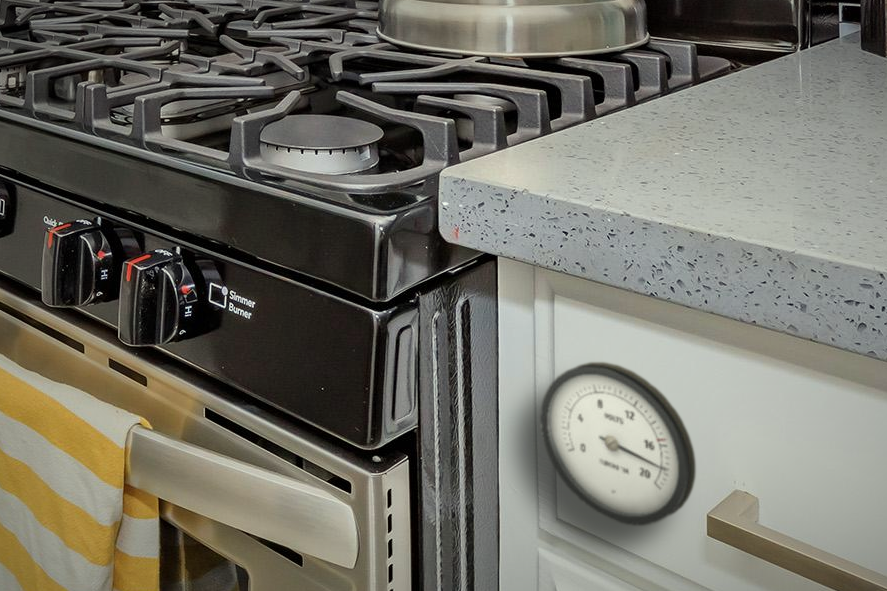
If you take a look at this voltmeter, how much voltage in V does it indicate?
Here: 18 V
